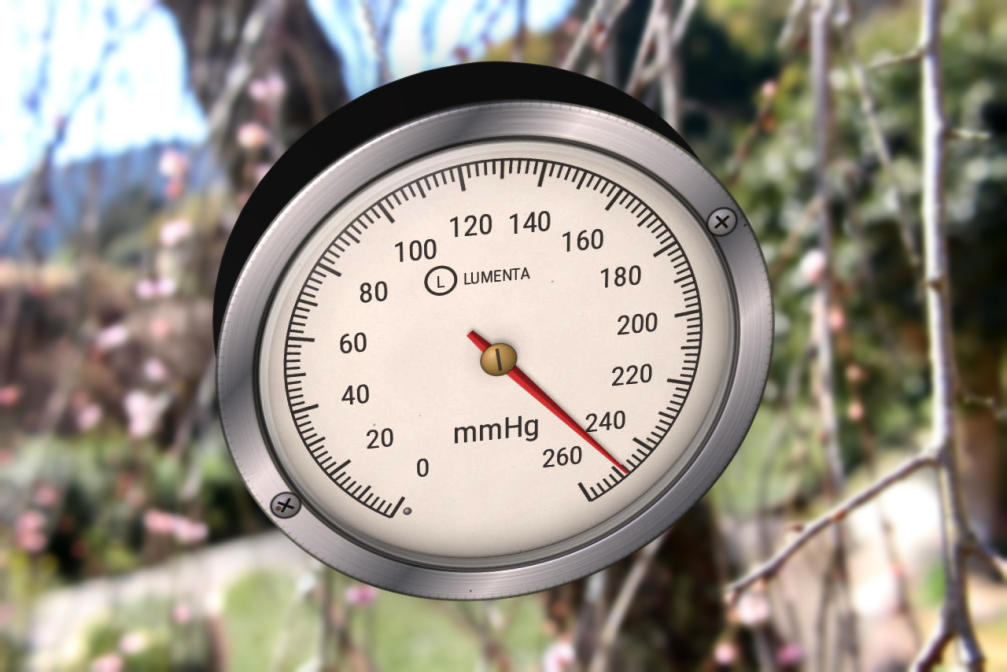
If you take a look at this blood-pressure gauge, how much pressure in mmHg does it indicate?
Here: 248 mmHg
